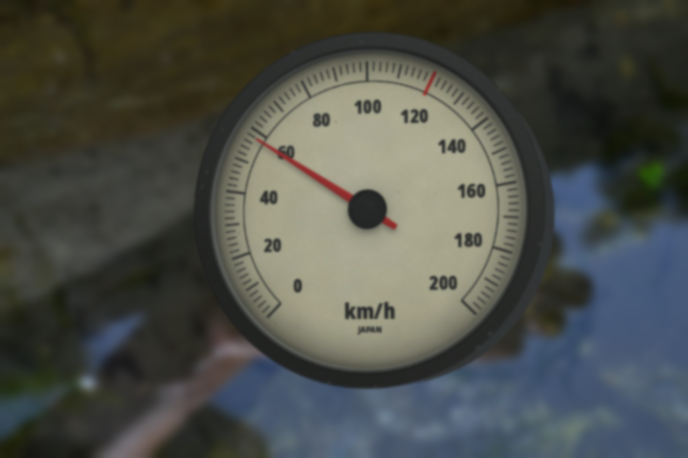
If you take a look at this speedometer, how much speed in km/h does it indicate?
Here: 58 km/h
